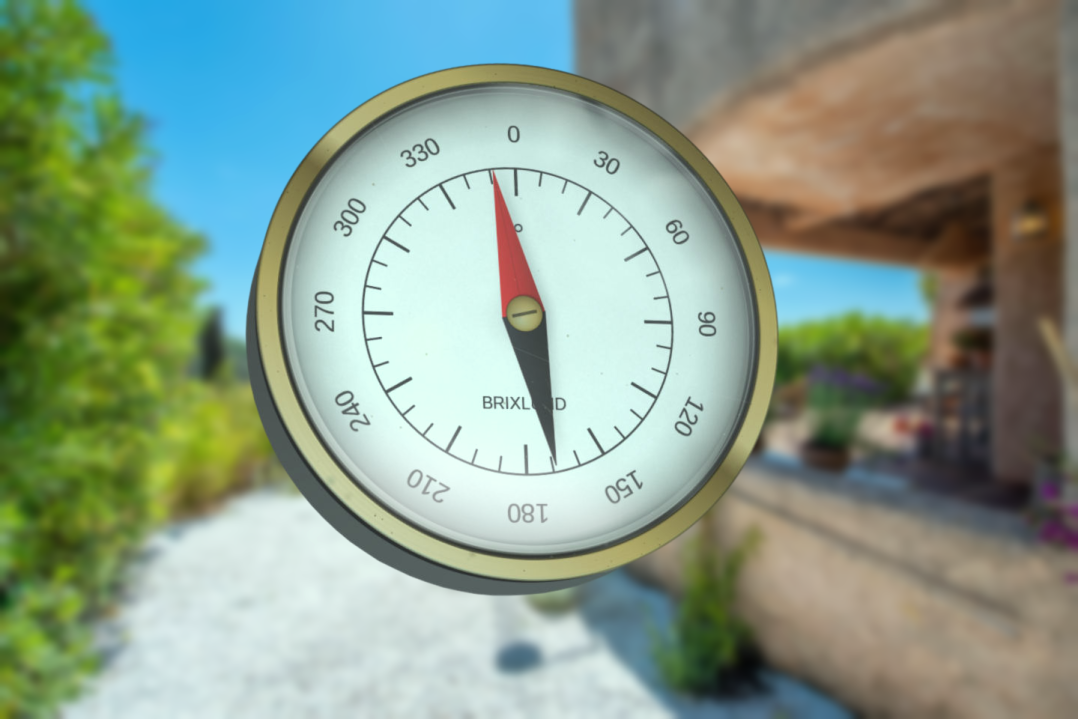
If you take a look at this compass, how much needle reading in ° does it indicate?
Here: 350 °
